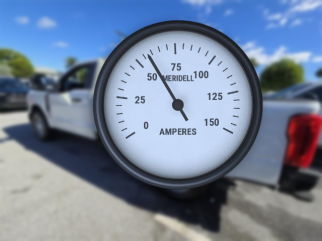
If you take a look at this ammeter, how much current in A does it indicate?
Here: 57.5 A
